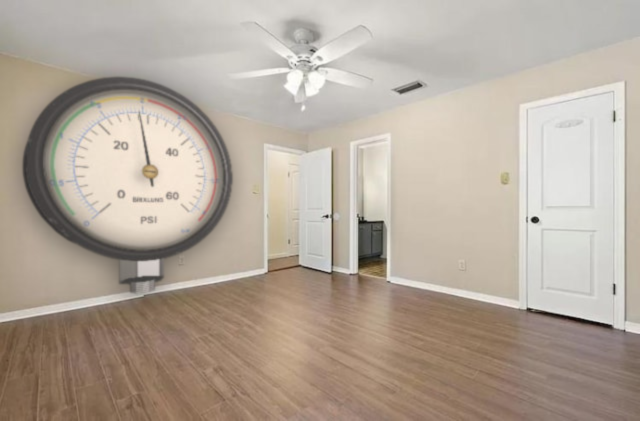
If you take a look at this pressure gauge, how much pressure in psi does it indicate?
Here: 28 psi
